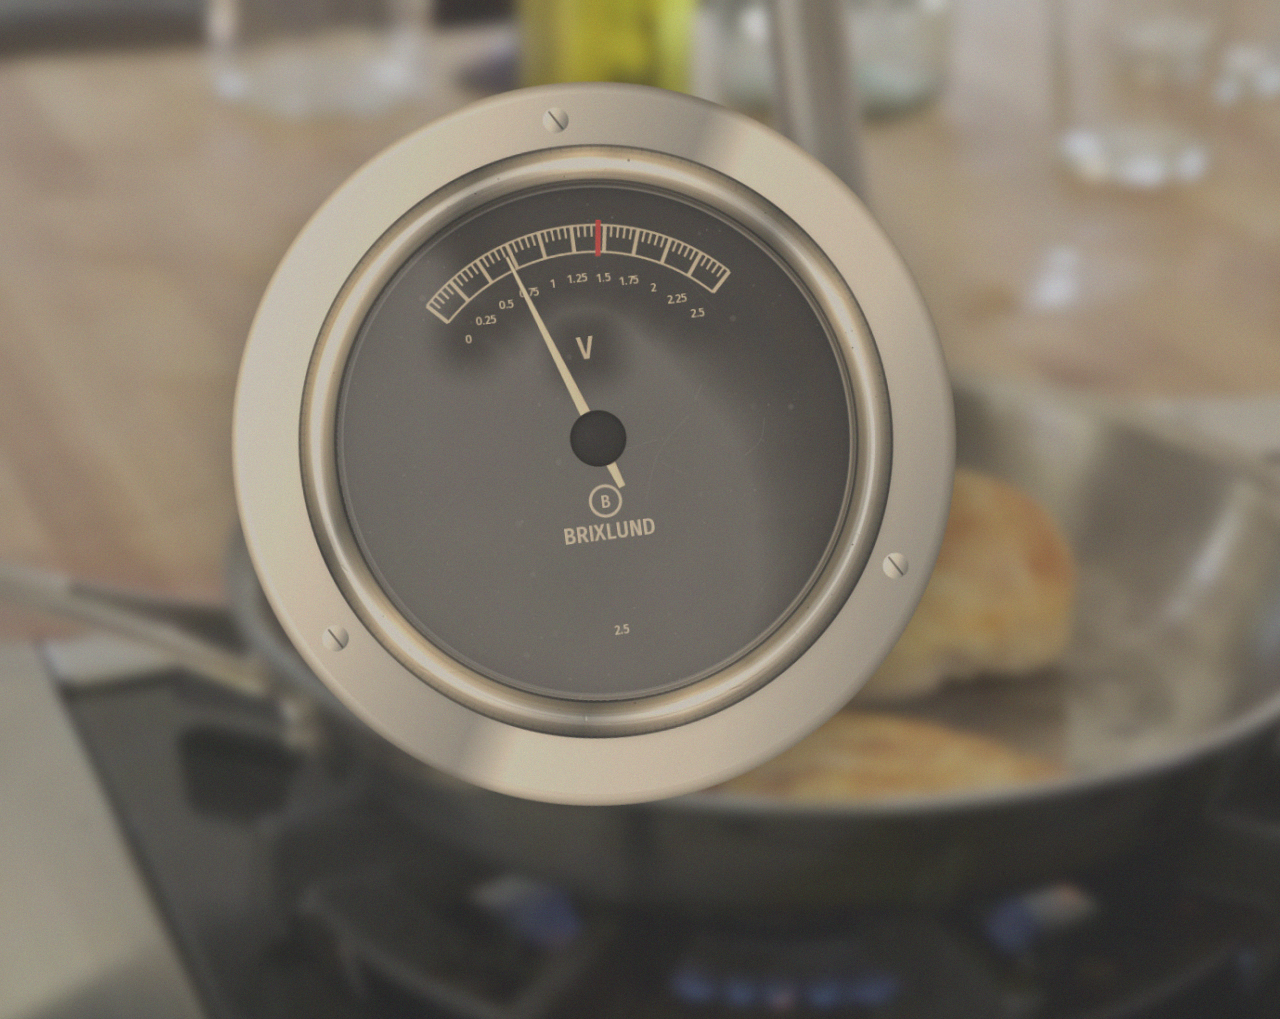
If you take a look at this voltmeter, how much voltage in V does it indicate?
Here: 0.7 V
